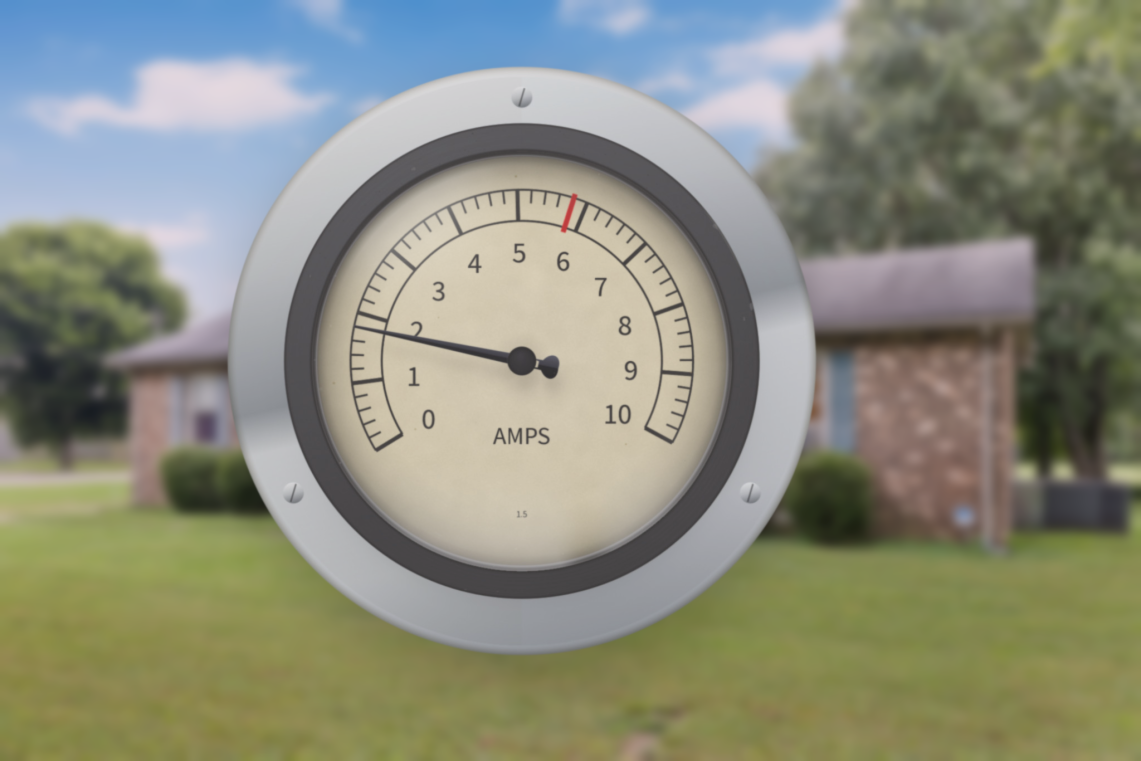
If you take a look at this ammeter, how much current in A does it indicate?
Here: 1.8 A
